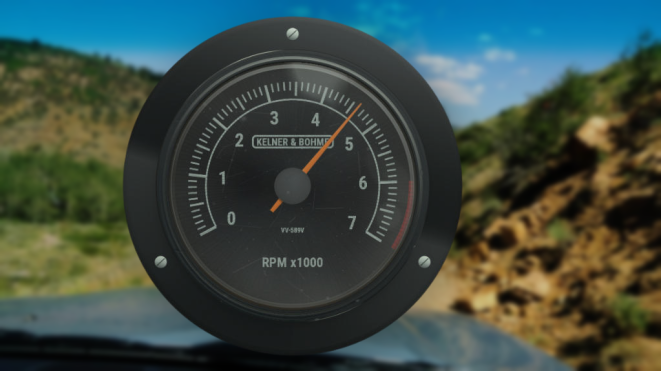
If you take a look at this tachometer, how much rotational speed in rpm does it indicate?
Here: 4600 rpm
